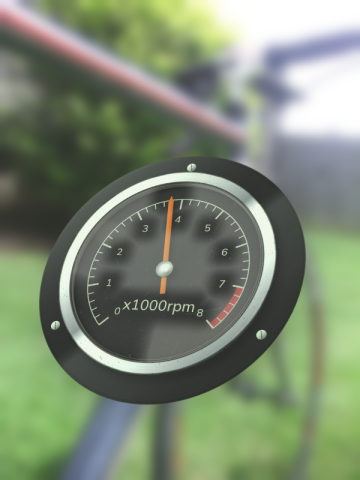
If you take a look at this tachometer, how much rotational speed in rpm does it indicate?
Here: 3800 rpm
